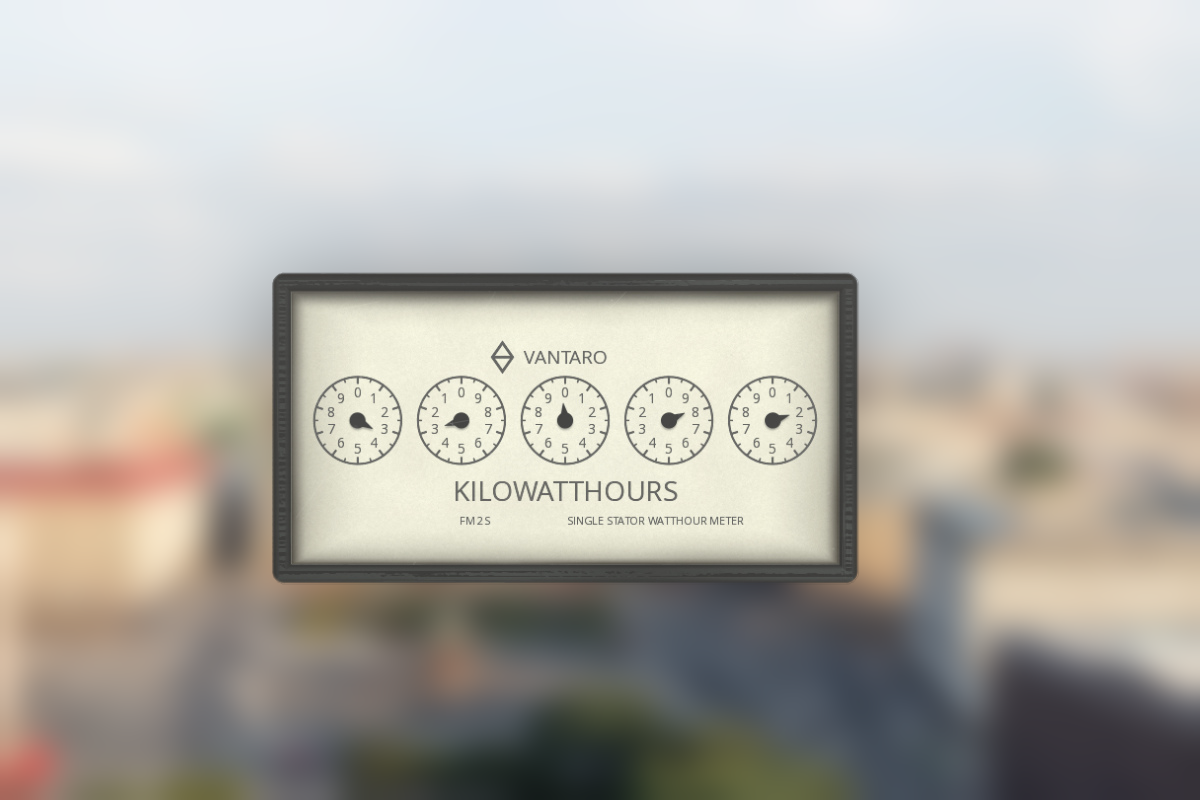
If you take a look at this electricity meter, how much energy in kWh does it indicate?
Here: 32982 kWh
